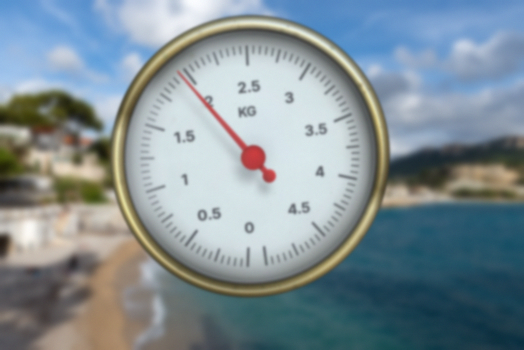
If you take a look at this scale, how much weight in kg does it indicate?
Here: 1.95 kg
